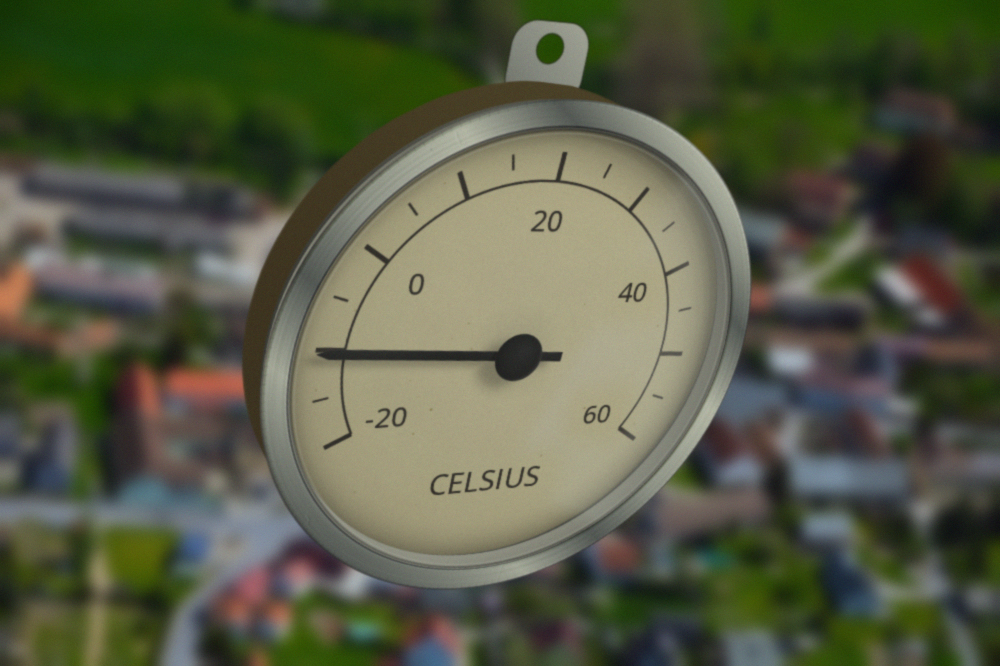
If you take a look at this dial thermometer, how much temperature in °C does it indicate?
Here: -10 °C
